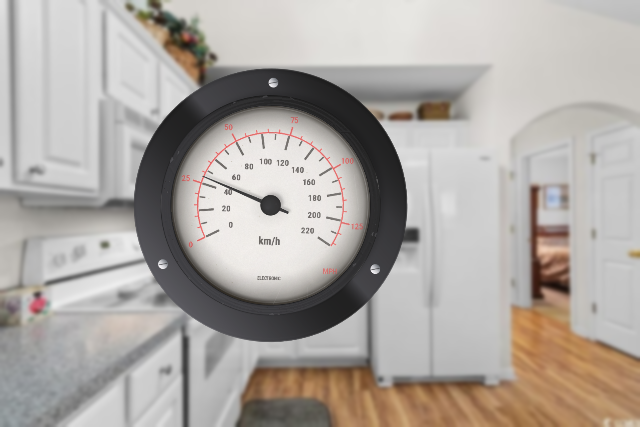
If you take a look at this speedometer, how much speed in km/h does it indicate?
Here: 45 km/h
